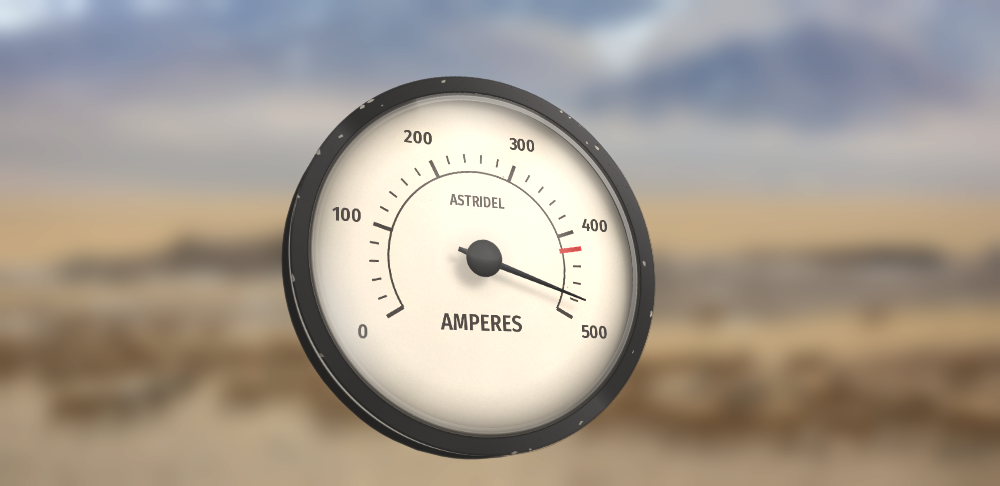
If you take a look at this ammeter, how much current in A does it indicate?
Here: 480 A
